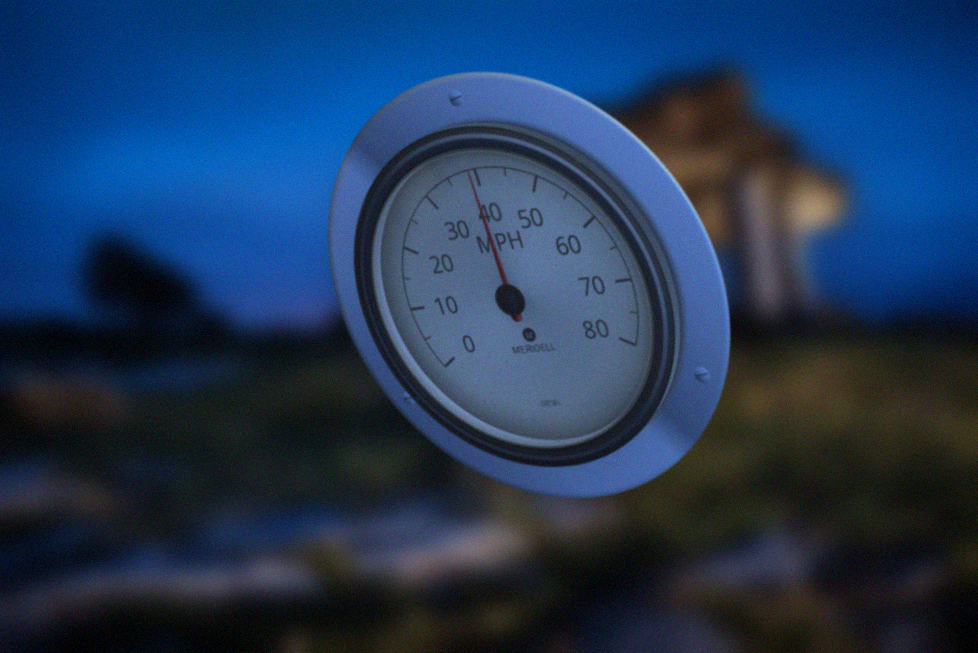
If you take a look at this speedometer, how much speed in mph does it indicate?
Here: 40 mph
